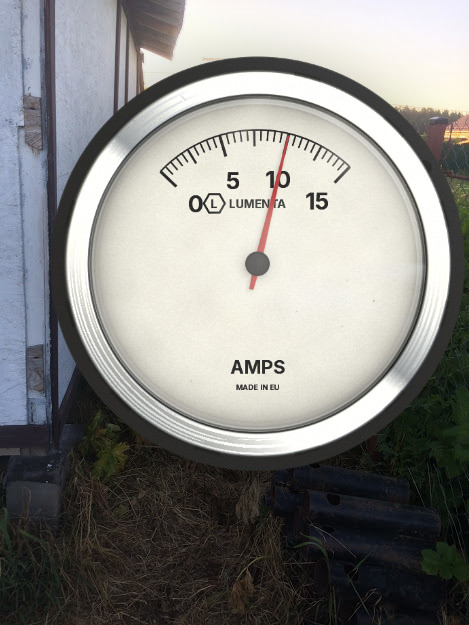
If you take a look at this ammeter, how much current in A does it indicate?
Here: 10 A
